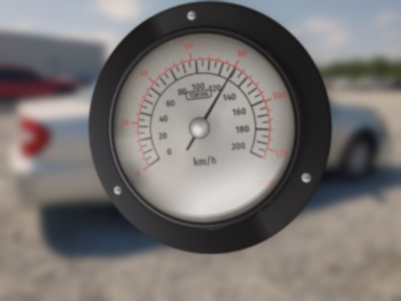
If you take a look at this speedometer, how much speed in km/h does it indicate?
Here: 130 km/h
